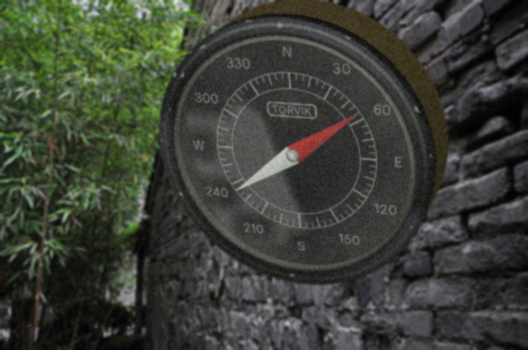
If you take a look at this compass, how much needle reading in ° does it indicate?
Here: 55 °
